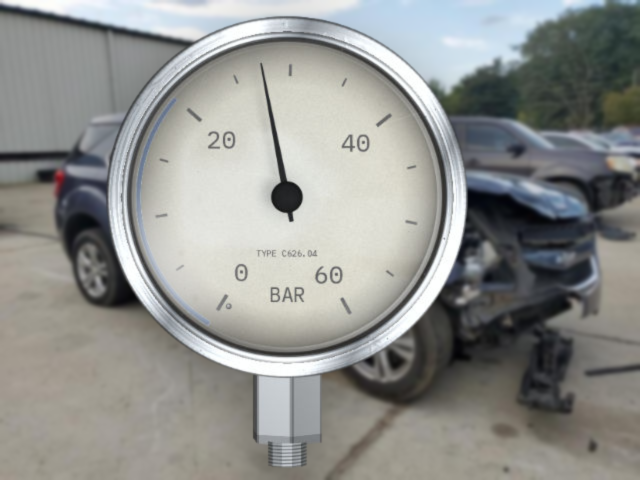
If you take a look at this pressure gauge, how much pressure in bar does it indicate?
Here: 27.5 bar
